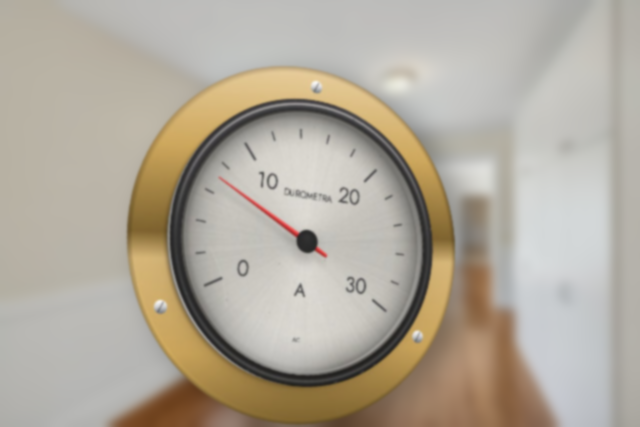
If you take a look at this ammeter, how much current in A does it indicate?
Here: 7 A
